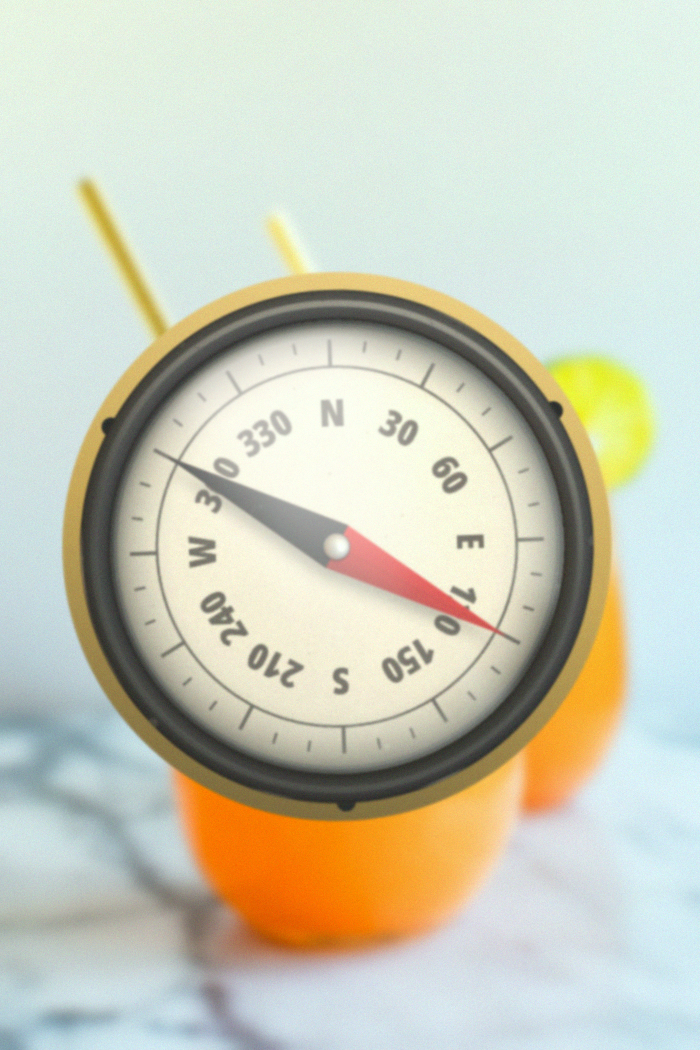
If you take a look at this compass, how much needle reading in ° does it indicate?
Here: 120 °
